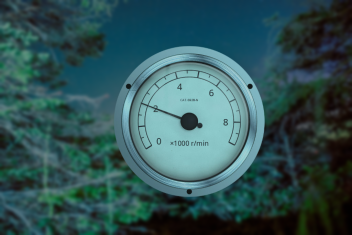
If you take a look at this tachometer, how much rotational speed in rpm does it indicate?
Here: 2000 rpm
